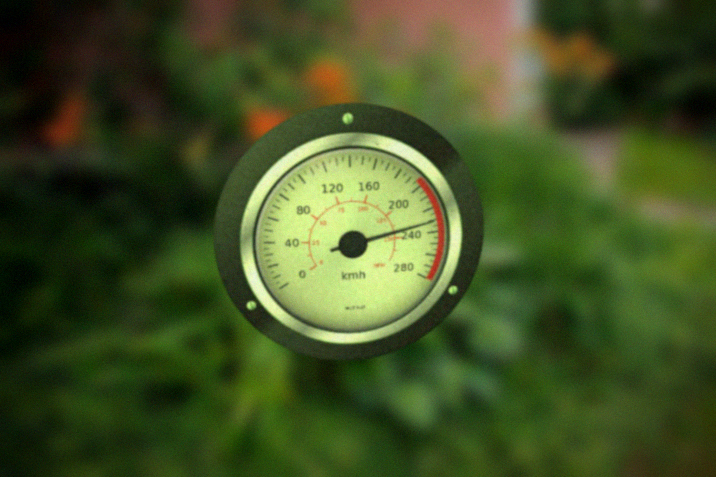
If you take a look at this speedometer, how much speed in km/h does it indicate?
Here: 230 km/h
